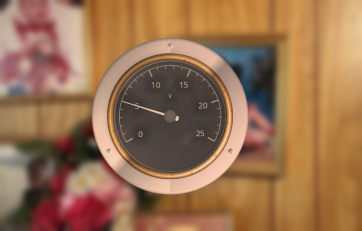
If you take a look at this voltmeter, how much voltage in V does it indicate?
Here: 5 V
